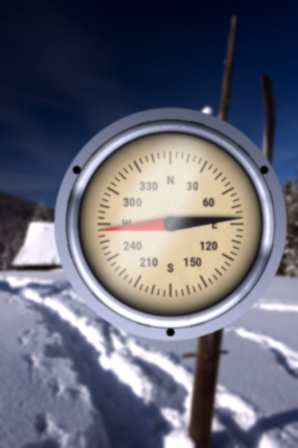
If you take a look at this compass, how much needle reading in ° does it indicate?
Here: 265 °
